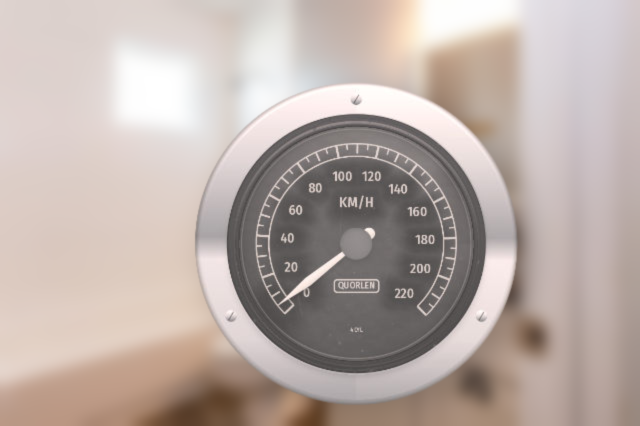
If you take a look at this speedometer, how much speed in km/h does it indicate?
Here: 5 km/h
